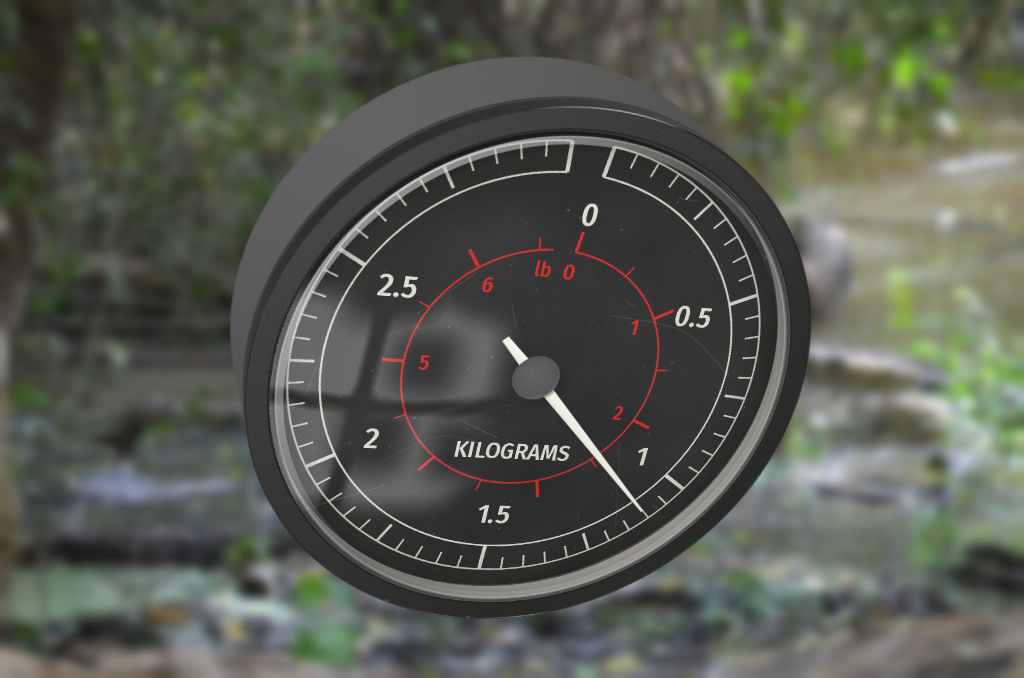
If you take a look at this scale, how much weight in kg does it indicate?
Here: 1.1 kg
